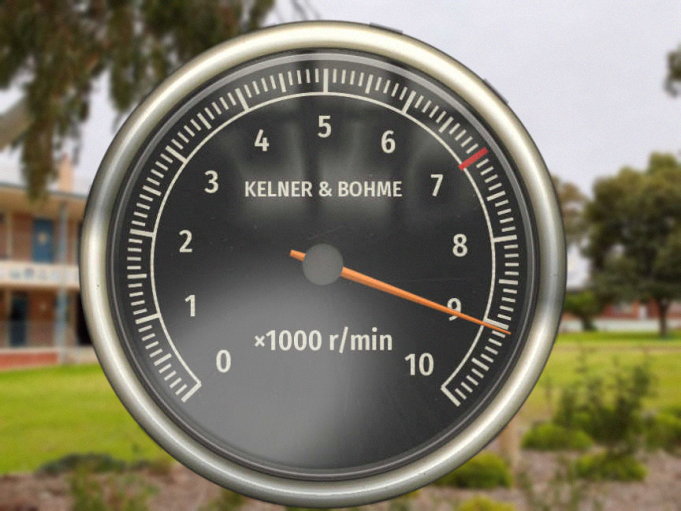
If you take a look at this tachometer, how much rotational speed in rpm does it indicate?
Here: 9050 rpm
